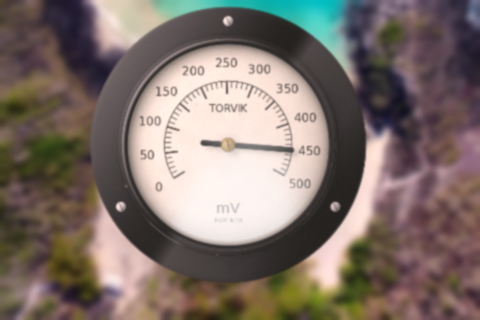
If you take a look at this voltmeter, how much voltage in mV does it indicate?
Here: 450 mV
